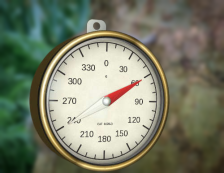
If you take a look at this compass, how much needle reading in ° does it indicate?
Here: 60 °
